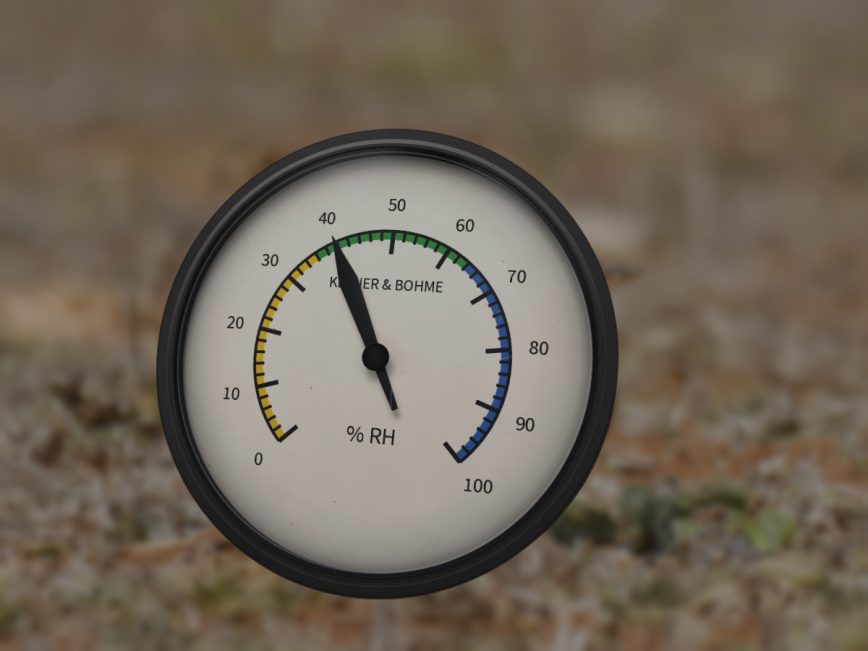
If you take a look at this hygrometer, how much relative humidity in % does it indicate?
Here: 40 %
